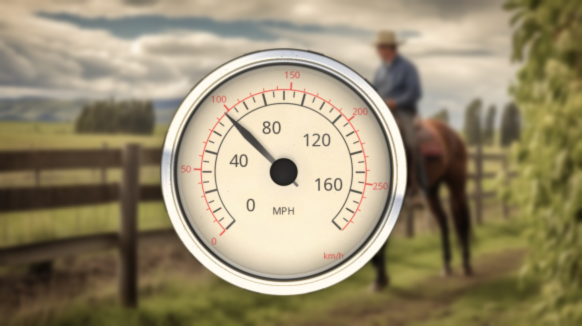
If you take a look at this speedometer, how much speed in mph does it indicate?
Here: 60 mph
